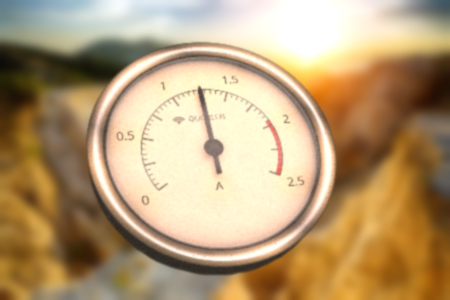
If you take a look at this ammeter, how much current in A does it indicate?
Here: 1.25 A
